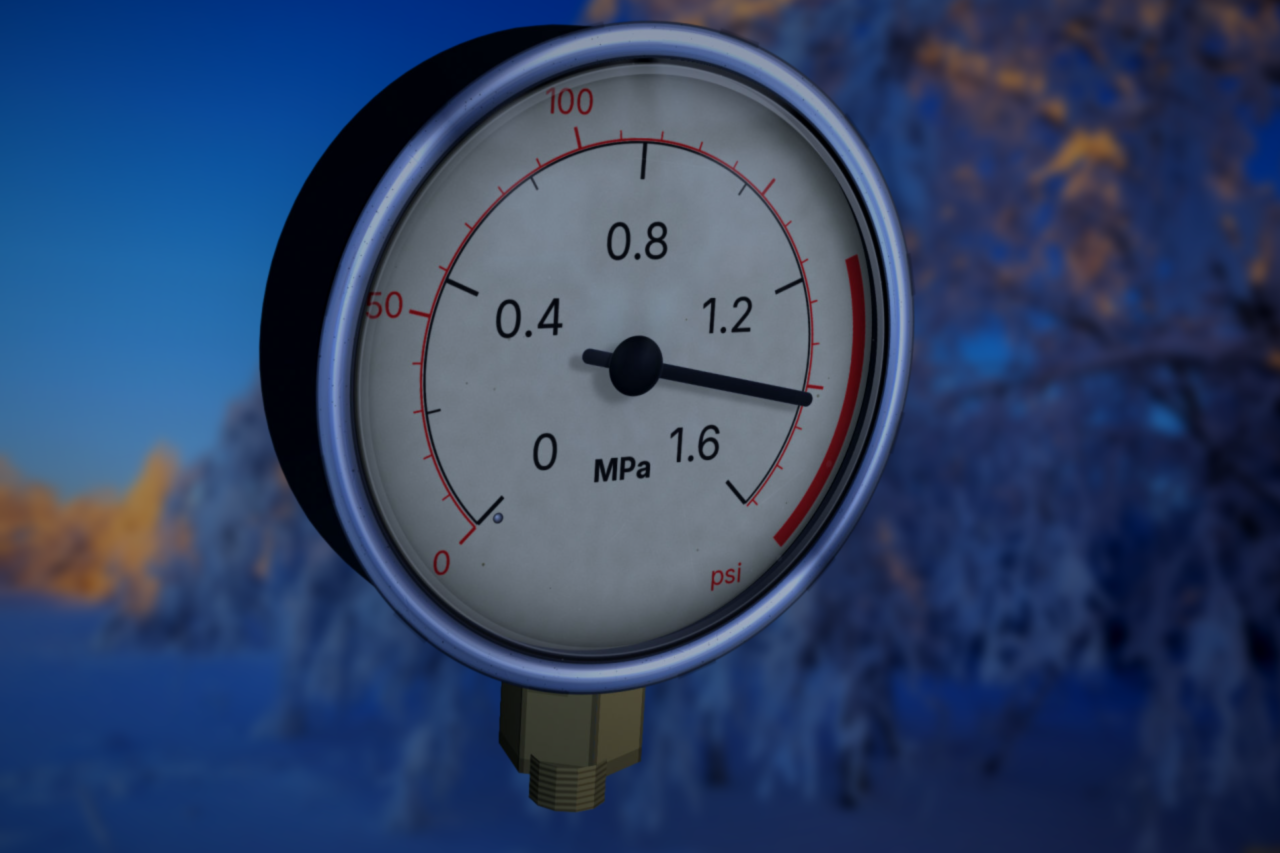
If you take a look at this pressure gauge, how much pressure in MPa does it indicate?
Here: 1.4 MPa
